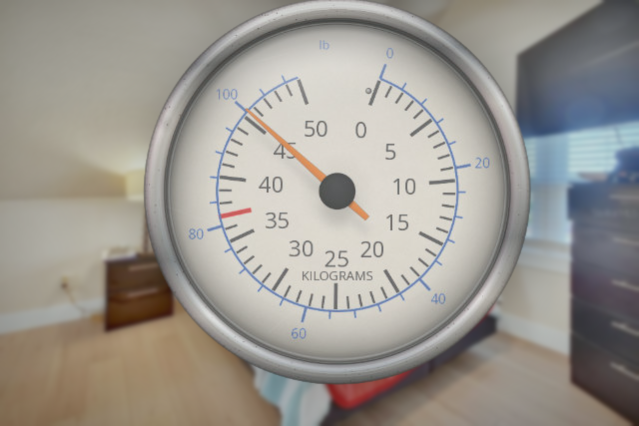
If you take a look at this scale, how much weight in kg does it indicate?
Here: 45.5 kg
